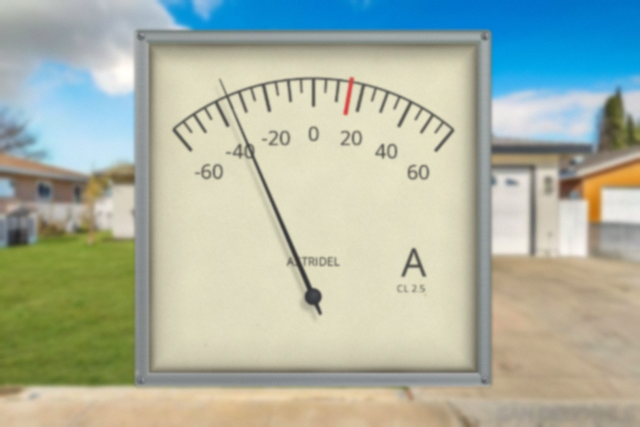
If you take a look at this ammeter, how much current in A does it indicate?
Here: -35 A
